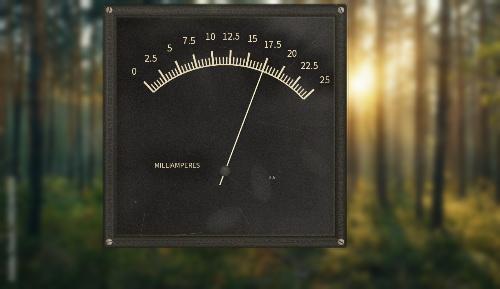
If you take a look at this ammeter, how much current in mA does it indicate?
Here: 17.5 mA
